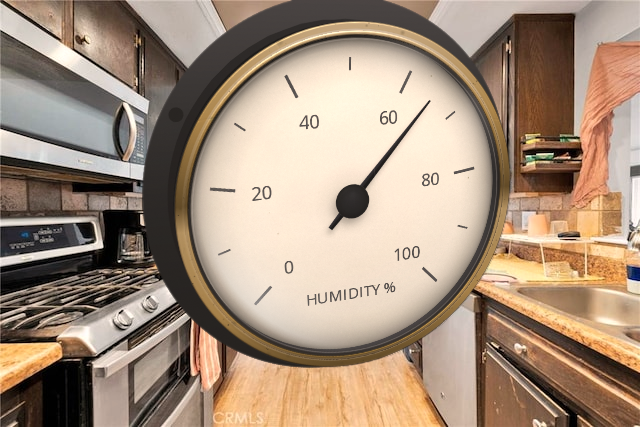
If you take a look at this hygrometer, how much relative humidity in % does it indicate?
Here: 65 %
